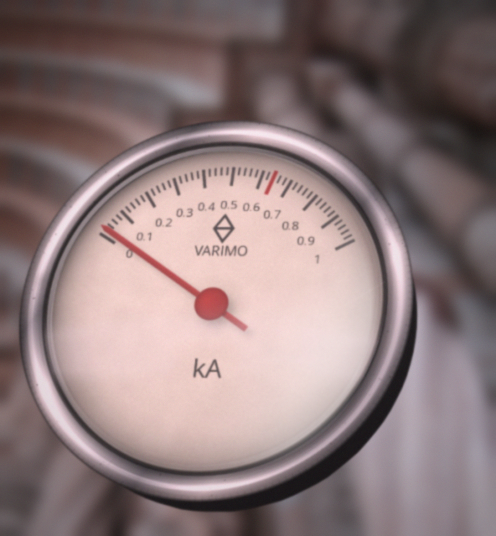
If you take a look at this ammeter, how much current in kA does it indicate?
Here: 0.02 kA
